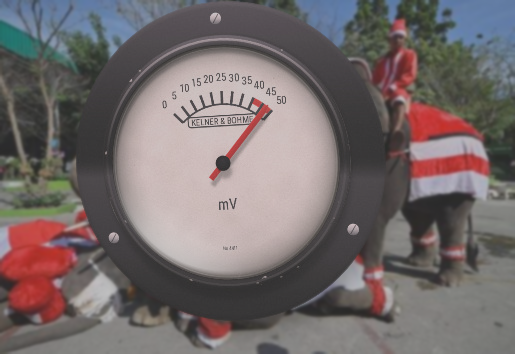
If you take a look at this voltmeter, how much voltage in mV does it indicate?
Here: 47.5 mV
